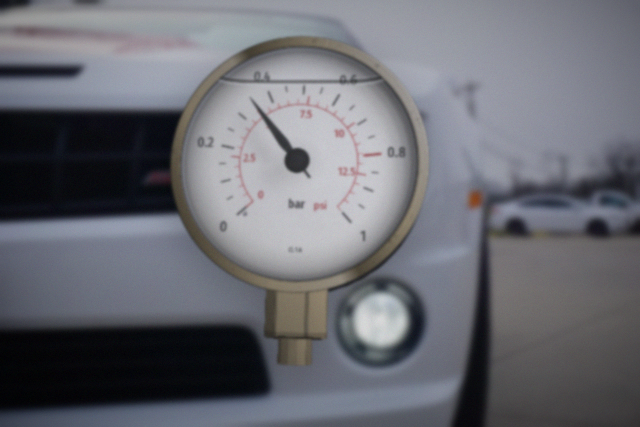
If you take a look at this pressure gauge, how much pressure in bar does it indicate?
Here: 0.35 bar
